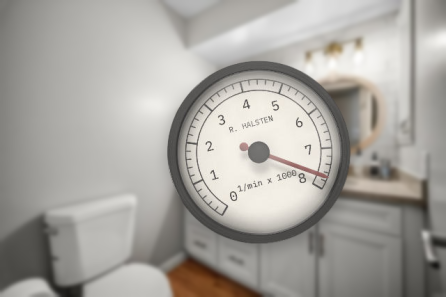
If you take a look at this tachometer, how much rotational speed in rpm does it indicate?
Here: 7700 rpm
